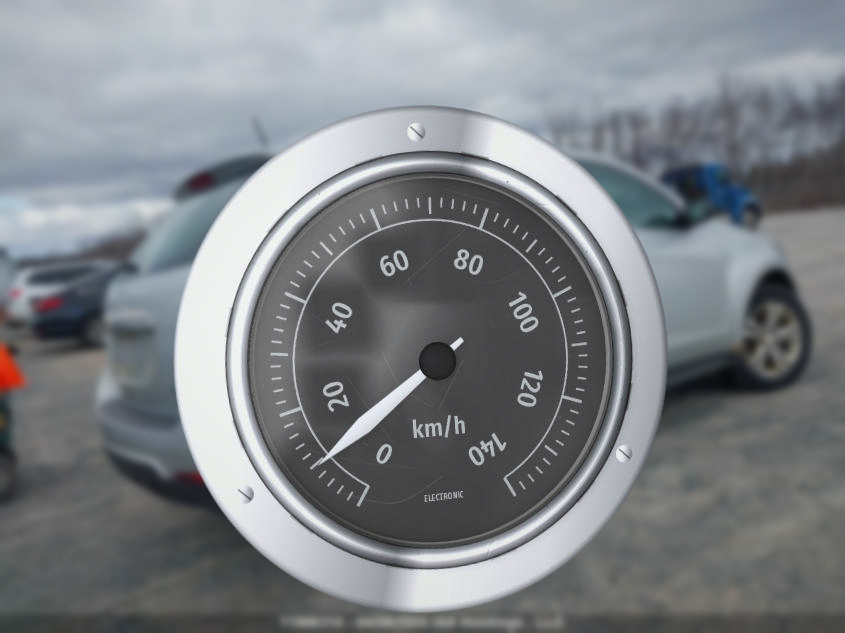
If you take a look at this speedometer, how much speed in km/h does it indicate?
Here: 10 km/h
